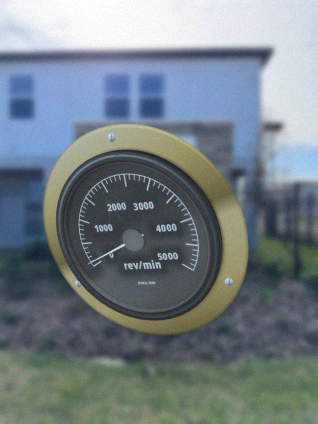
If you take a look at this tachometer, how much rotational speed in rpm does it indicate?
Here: 100 rpm
